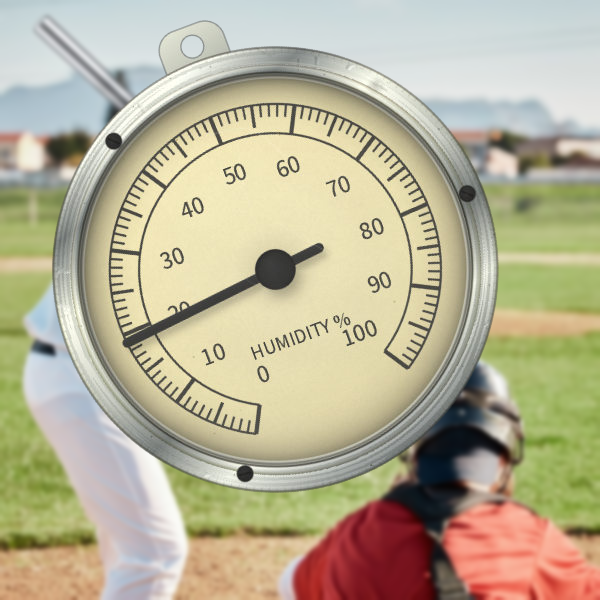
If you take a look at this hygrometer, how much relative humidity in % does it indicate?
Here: 19 %
